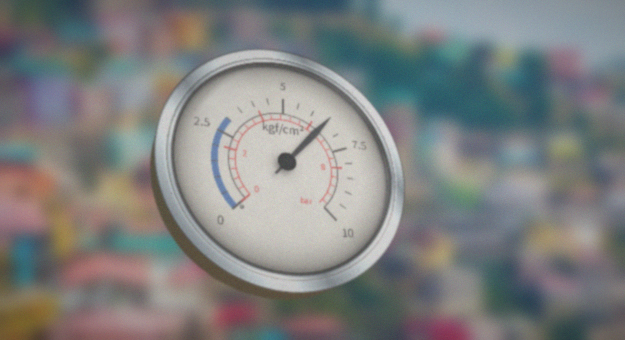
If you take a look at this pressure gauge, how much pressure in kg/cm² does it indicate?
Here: 6.5 kg/cm²
